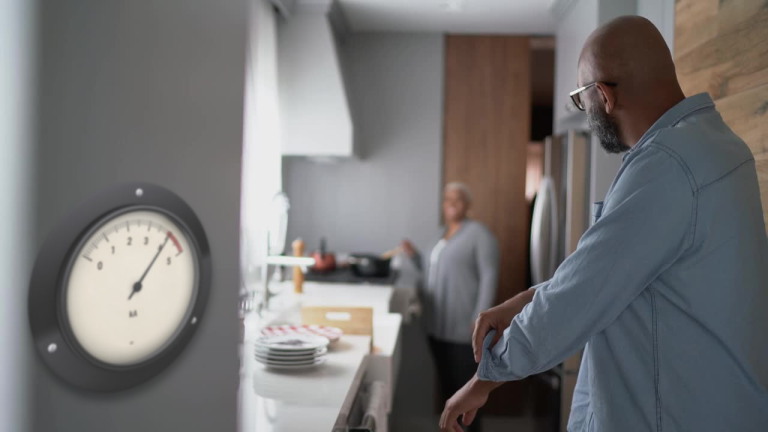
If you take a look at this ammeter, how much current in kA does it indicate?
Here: 4 kA
